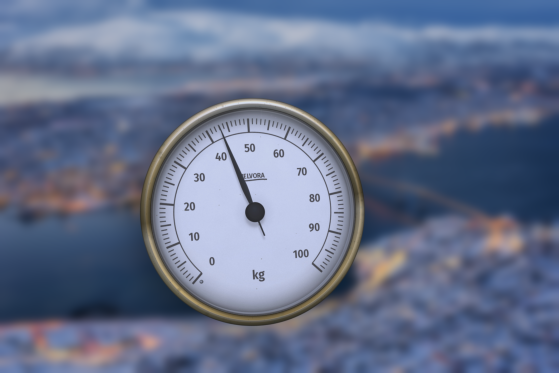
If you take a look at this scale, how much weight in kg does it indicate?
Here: 43 kg
